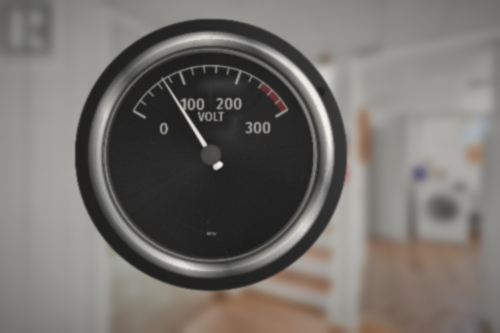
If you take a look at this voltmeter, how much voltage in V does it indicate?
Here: 70 V
